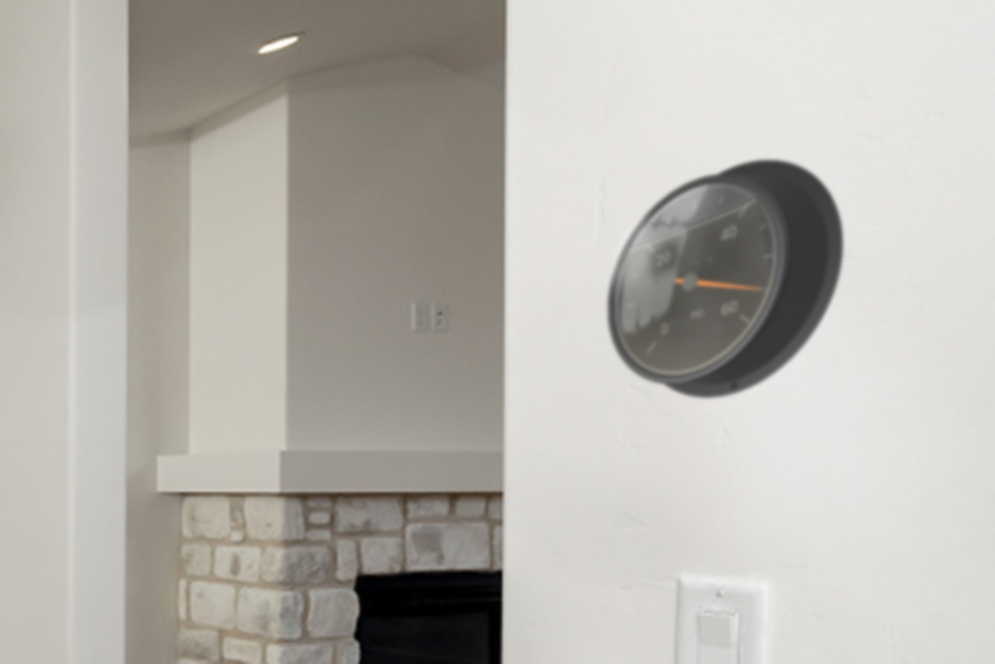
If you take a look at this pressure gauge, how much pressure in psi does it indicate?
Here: 55 psi
